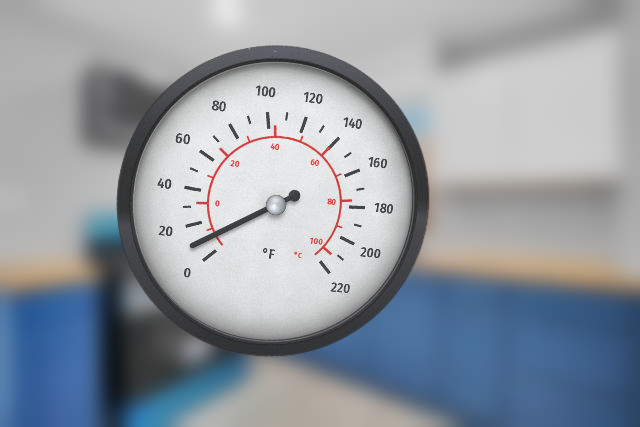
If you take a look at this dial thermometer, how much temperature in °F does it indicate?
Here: 10 °F
